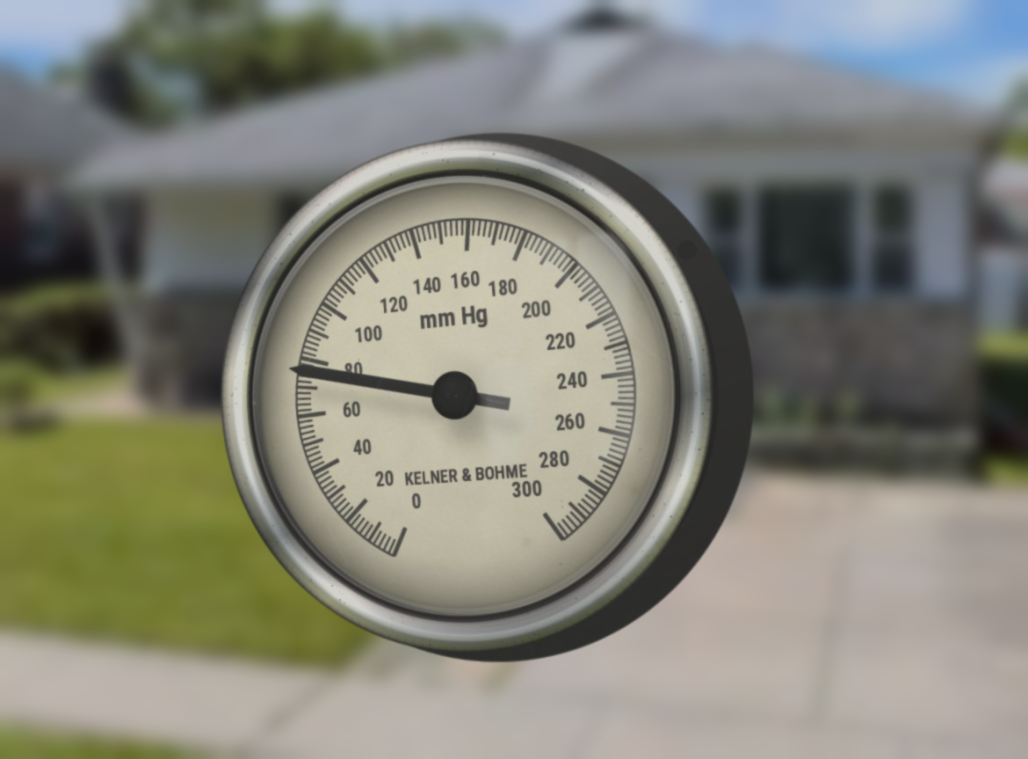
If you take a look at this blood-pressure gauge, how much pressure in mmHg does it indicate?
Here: 76 mmHg
